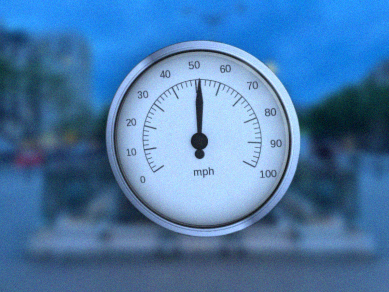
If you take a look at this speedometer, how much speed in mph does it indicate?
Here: 52 mph
